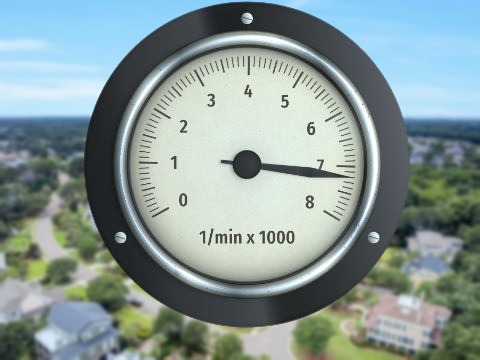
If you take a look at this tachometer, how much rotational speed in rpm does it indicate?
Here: 7200 rpm
